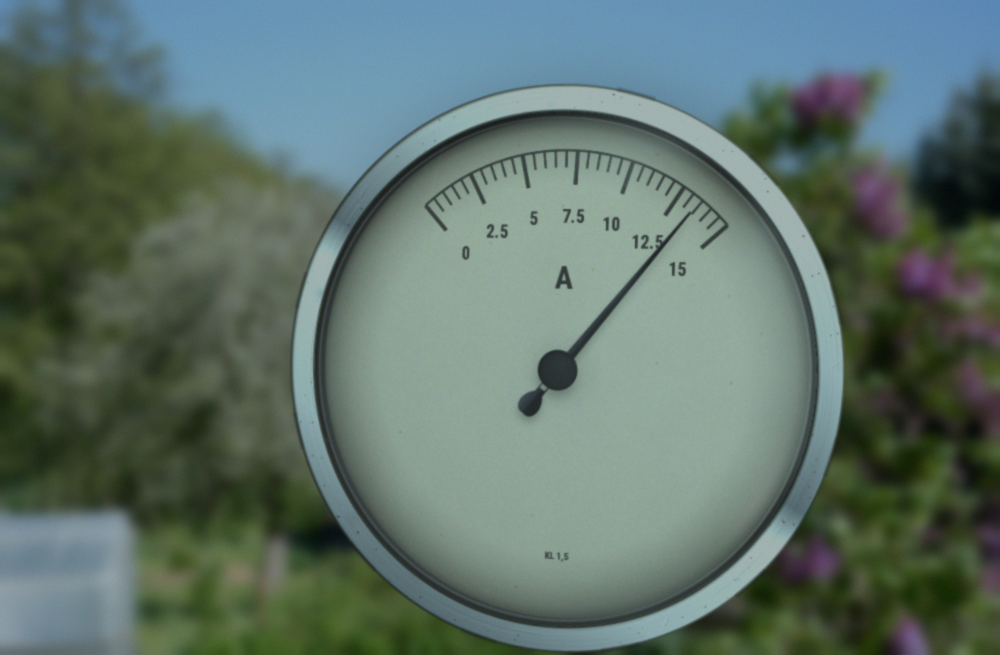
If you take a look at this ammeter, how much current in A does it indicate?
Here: 13.5 A
